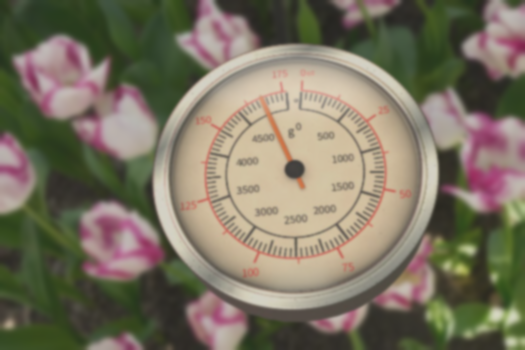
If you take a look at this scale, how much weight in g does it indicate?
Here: 4750 g
